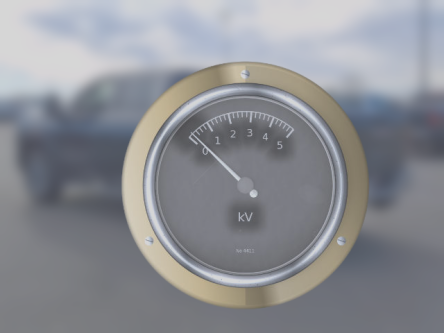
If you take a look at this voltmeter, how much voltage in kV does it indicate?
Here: 0.2 kV
